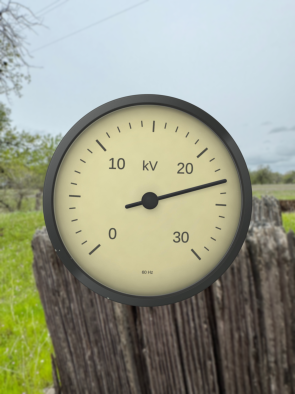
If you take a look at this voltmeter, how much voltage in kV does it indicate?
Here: 23 kV
